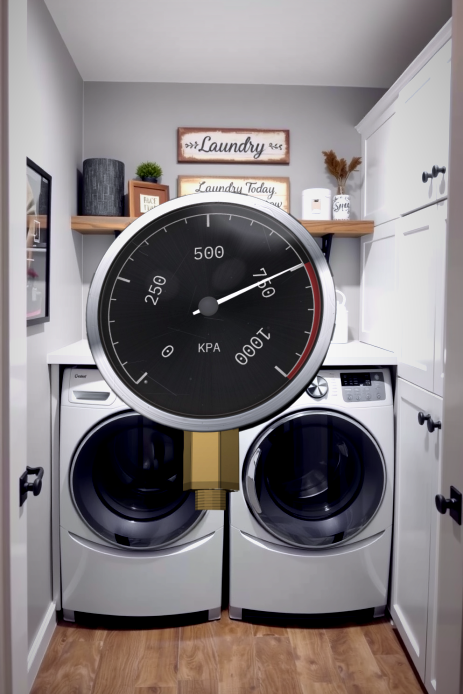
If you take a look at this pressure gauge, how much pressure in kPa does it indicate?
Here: 750 kPa
